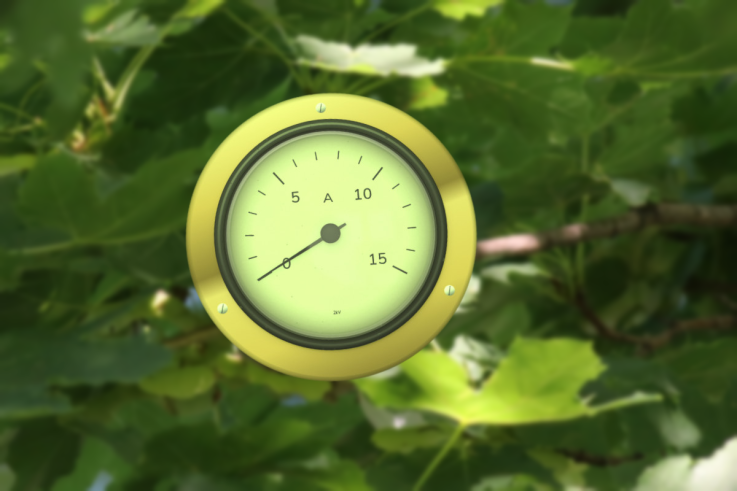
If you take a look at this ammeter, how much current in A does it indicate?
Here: 0 A
